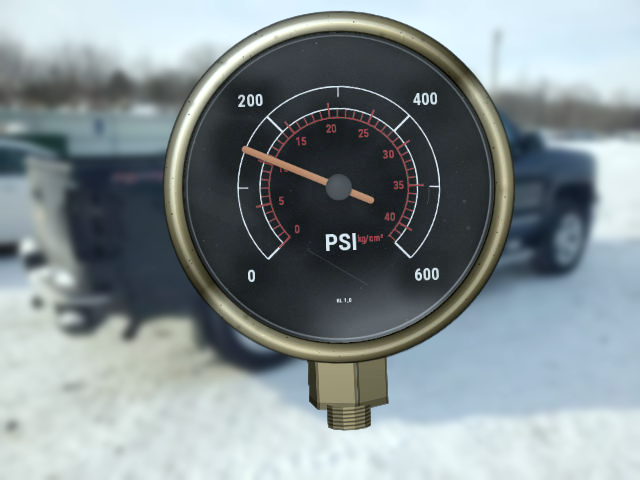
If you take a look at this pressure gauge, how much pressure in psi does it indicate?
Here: 150 psi
